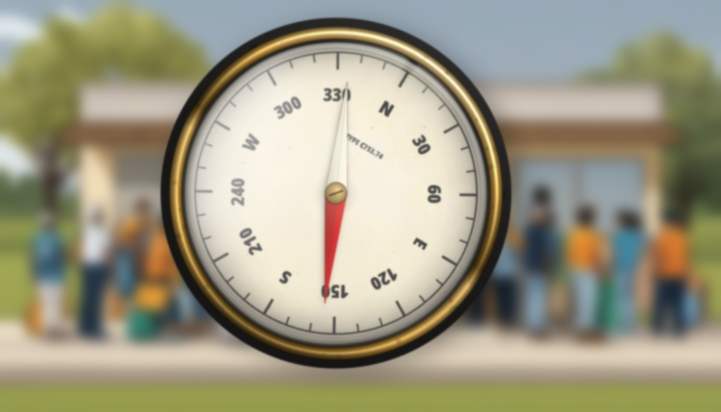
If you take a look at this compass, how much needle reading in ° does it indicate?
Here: 155 °
